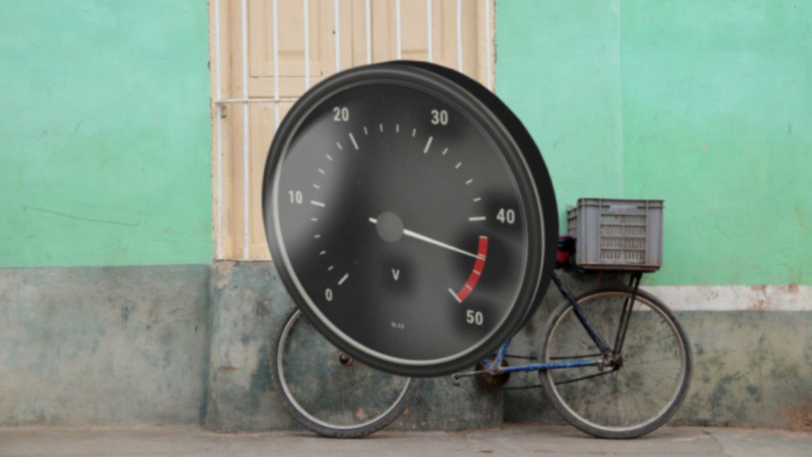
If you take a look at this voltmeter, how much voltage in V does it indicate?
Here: 44 V
